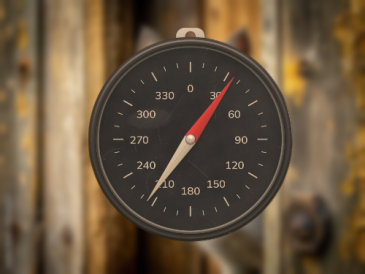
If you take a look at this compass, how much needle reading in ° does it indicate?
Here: 35 °
